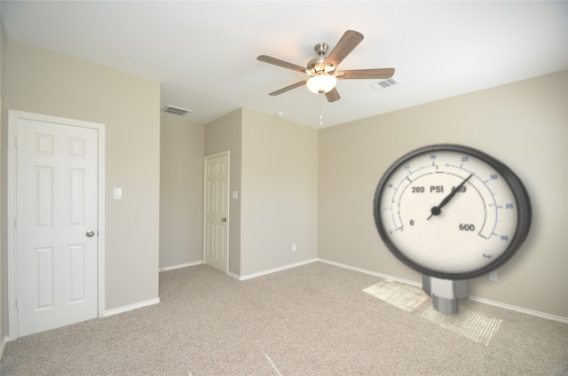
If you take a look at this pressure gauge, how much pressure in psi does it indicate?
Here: 400 psi
